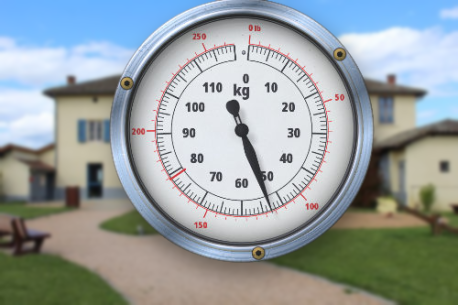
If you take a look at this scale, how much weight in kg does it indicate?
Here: 53 kg
